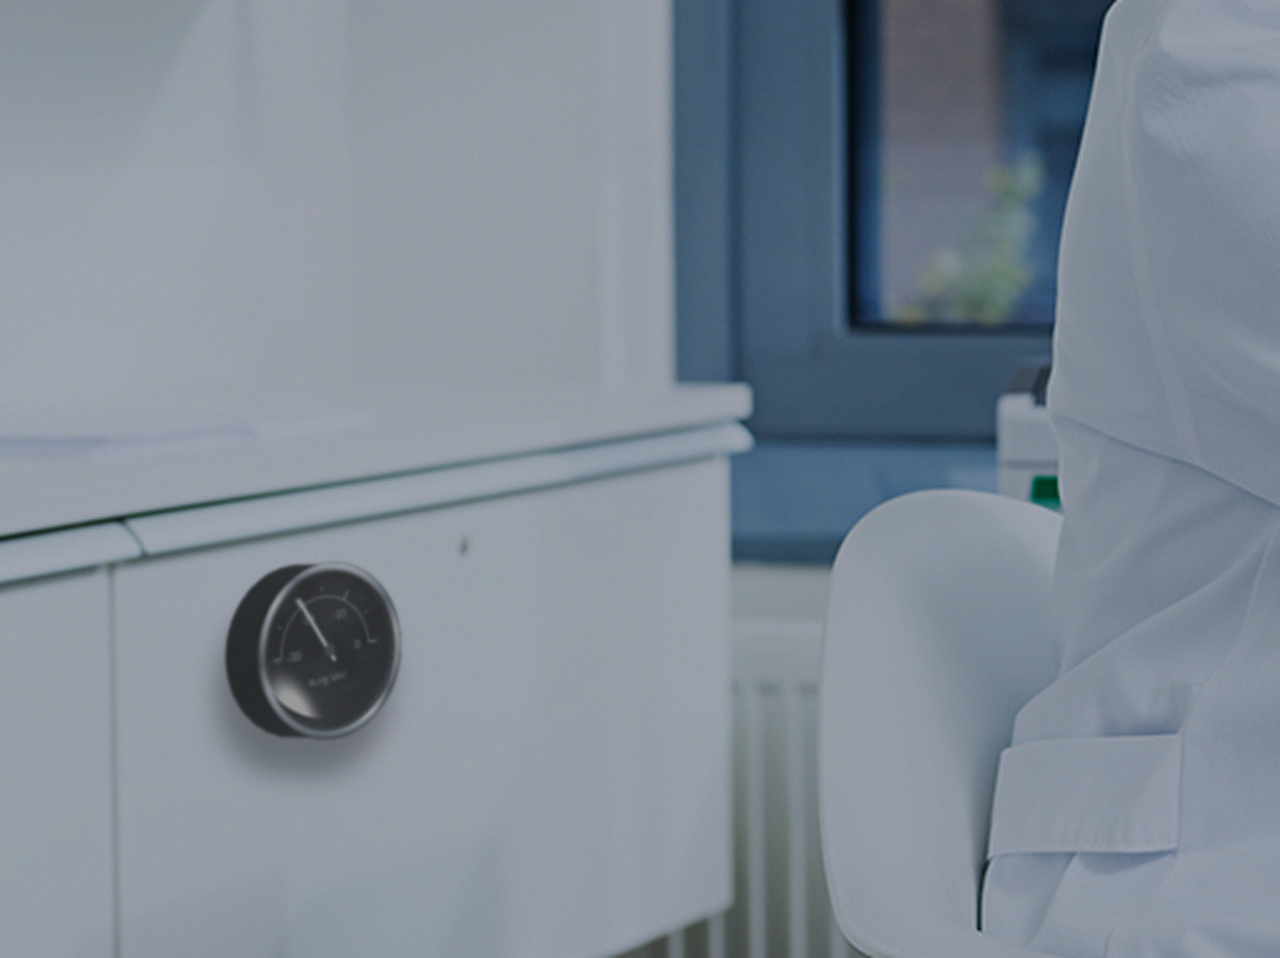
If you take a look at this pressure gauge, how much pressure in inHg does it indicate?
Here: -20 inHg
